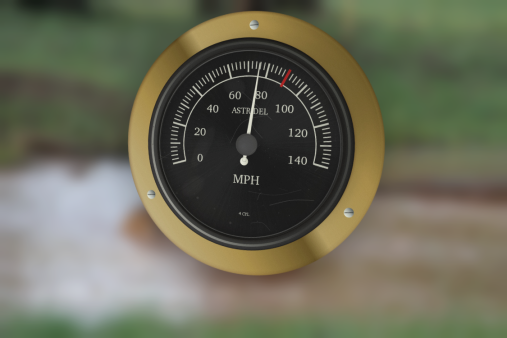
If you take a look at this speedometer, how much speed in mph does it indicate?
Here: 76 mph
